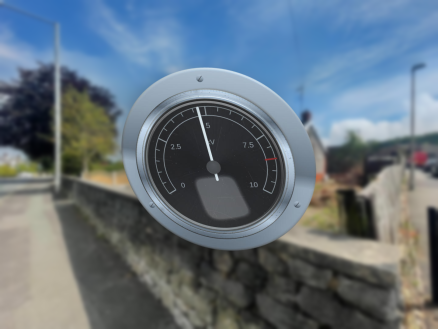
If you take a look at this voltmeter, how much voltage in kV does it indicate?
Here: 4.75 kV
